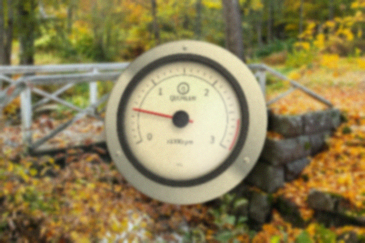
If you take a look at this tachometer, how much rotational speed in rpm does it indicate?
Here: 500 rpm
